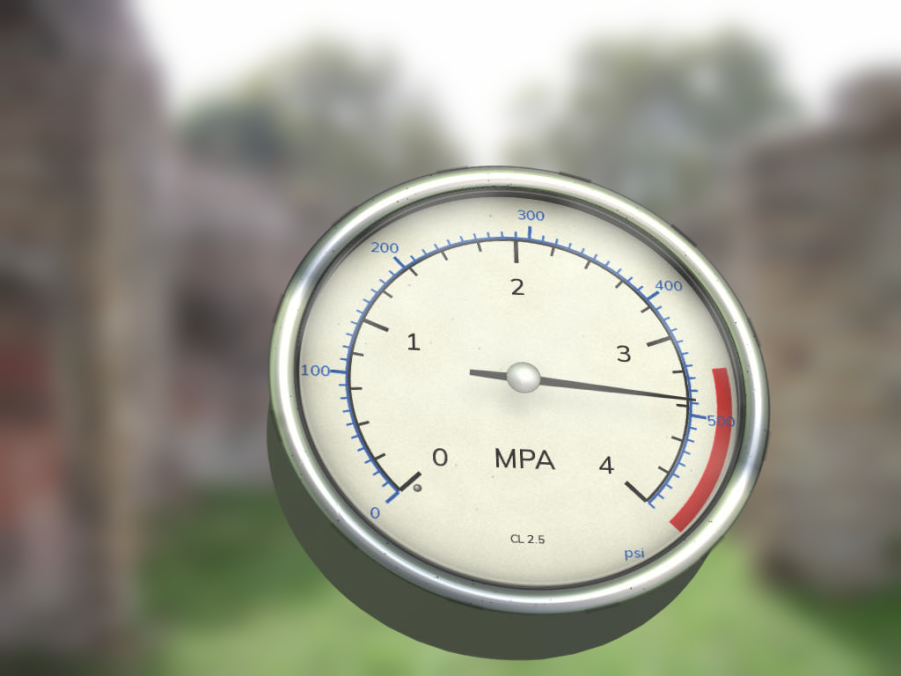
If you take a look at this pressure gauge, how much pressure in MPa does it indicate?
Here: 3.4 MPa
